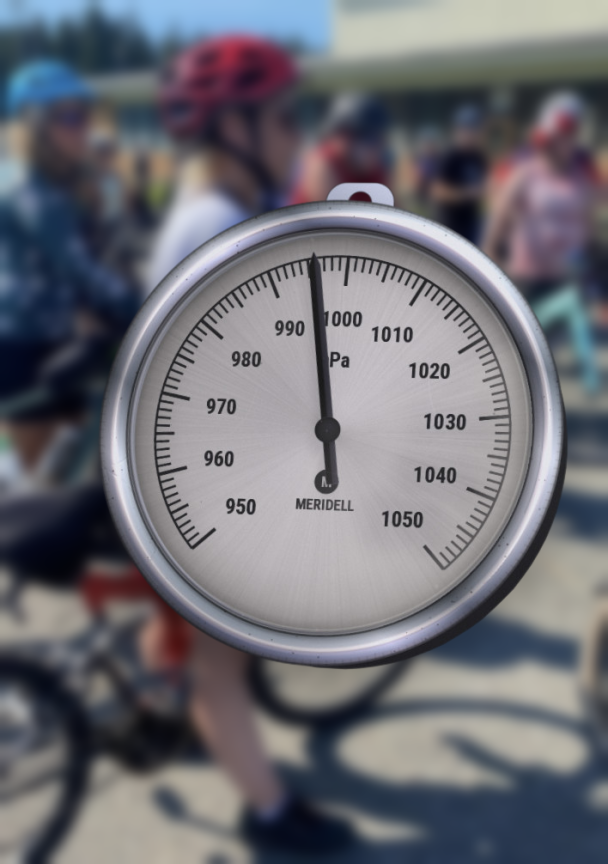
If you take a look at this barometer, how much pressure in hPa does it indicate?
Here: 996 hPa
